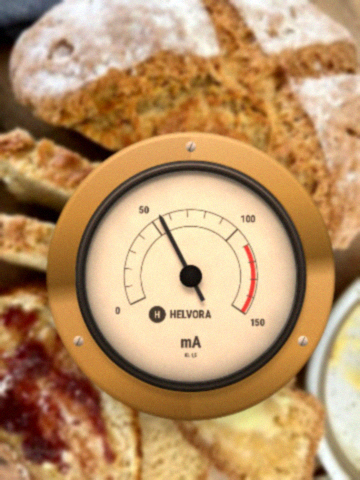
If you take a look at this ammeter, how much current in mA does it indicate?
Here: 55 mA
